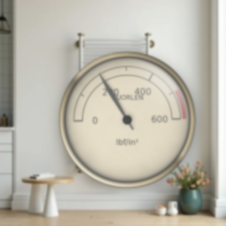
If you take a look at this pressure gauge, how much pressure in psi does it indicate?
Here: 200 psi
